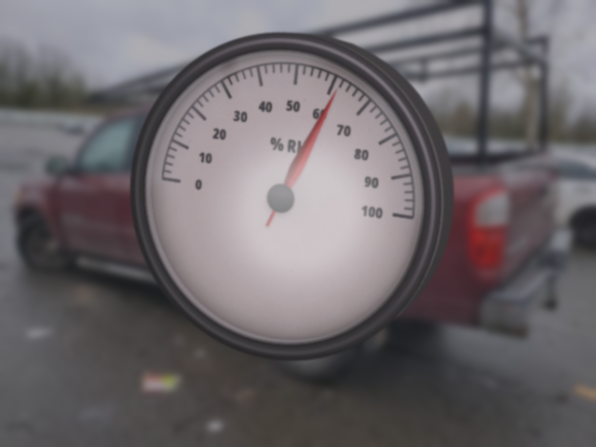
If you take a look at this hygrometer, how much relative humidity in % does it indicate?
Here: 62 %
